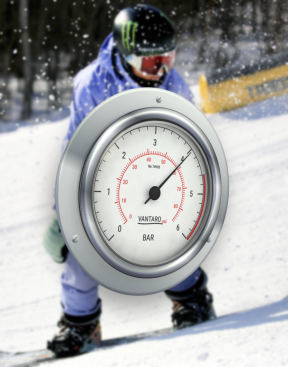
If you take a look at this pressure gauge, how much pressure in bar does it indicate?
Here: 4 bar
